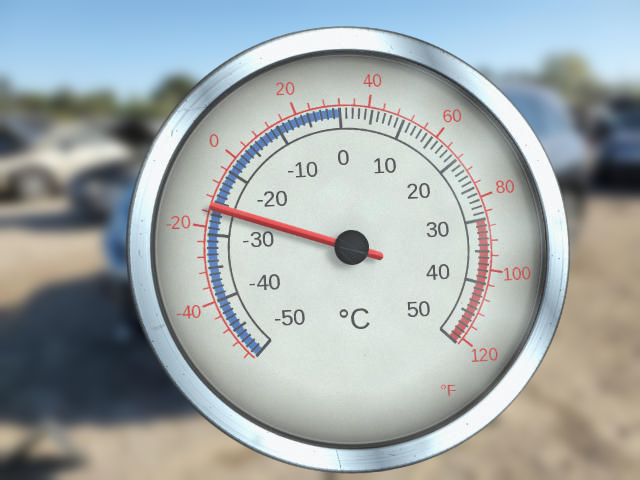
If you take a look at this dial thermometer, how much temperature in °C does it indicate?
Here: -26 °C
